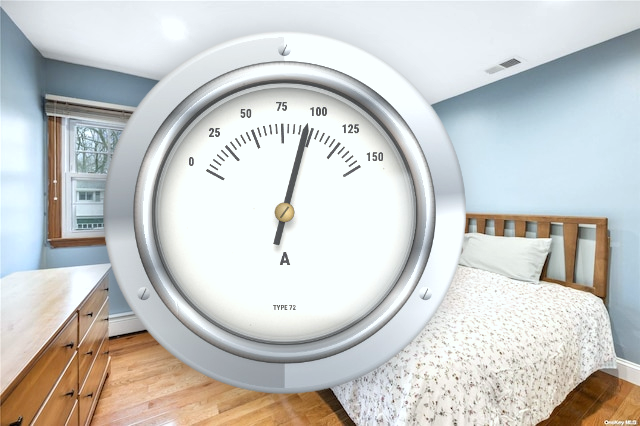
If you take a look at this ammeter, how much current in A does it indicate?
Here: 95 A
